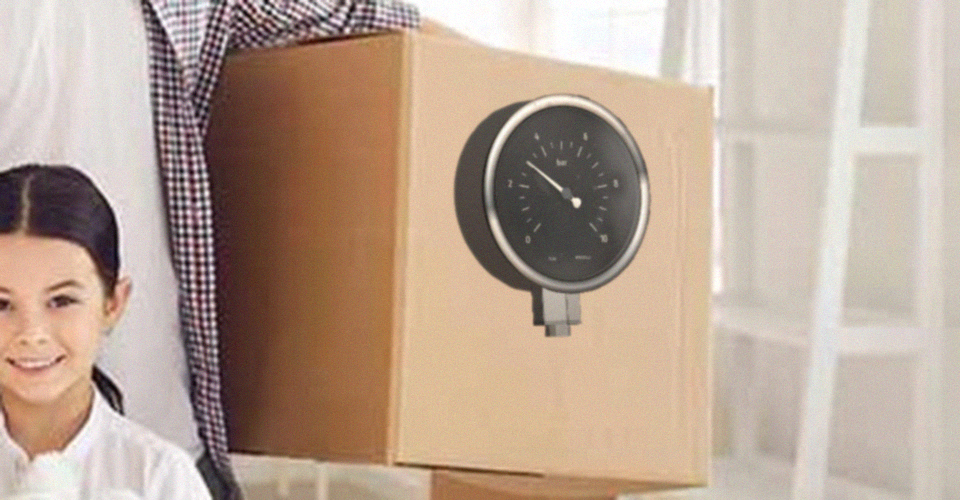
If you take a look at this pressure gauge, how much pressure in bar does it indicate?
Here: 3 bar
